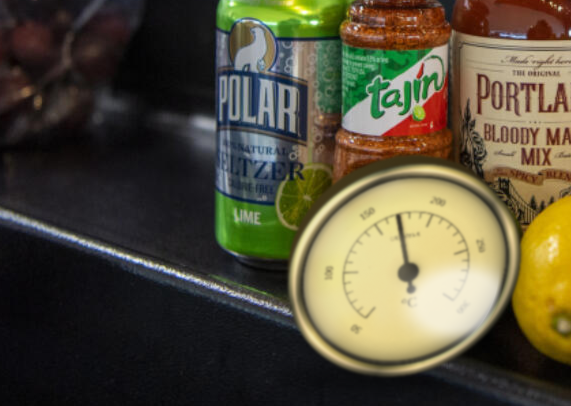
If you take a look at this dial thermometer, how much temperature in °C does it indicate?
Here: 170 °C
